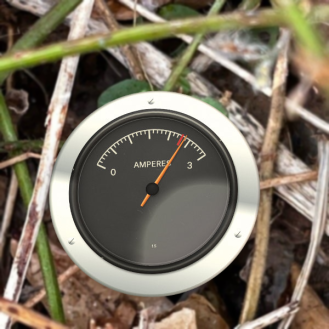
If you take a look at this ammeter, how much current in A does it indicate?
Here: 2.4 A
